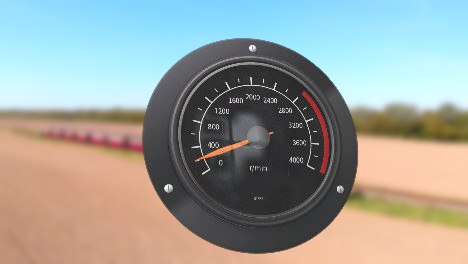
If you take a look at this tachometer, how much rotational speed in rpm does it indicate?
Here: 200 rpm
